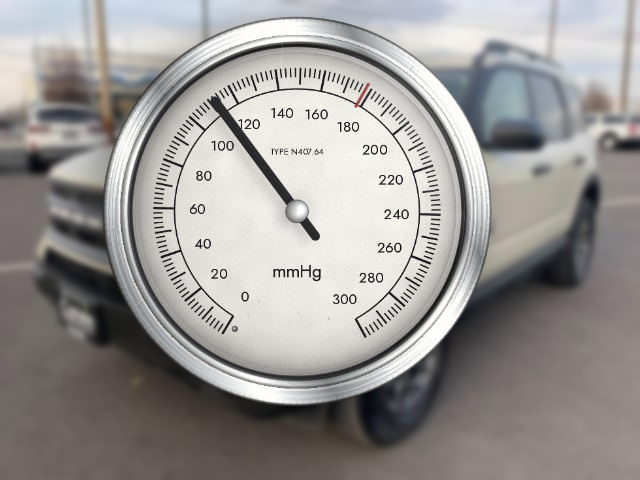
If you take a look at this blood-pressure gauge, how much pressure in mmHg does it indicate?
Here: 112 mmHg
